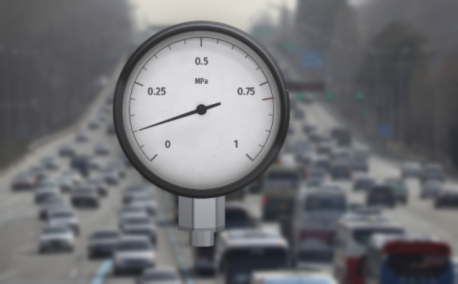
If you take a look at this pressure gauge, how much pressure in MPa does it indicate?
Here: 0.1 MPa
